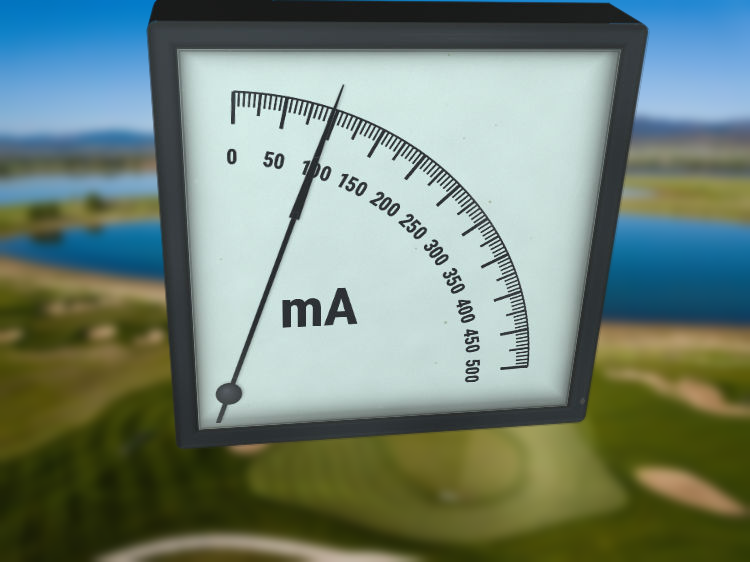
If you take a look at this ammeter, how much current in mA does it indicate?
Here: 95 mA
